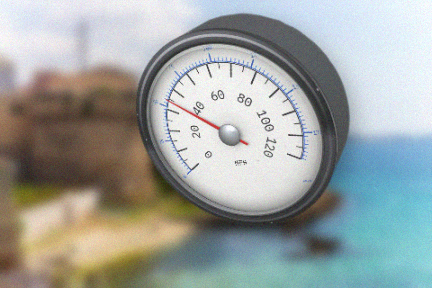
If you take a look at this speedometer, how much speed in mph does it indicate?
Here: 35 mph
